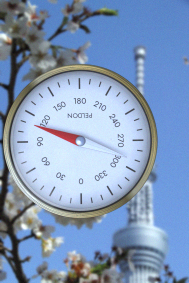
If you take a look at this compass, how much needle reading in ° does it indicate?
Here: 110 °
